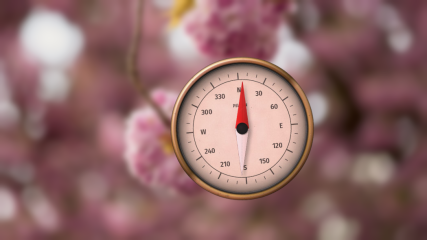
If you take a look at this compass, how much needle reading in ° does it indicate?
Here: 5 °
